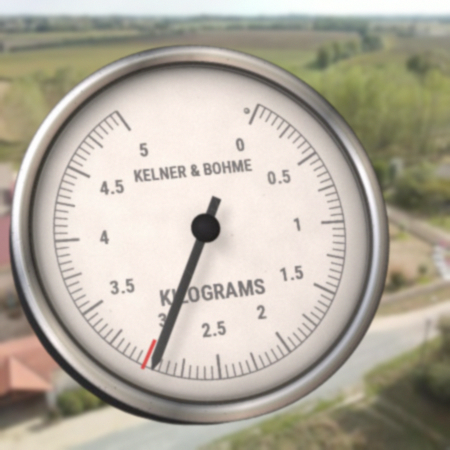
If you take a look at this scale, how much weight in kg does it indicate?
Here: 2.95 kg
